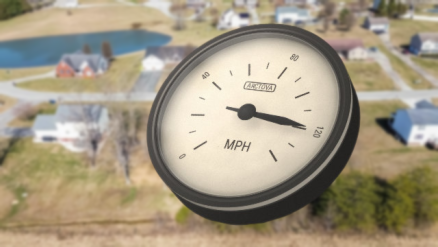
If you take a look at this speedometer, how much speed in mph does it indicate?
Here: 120 mph
